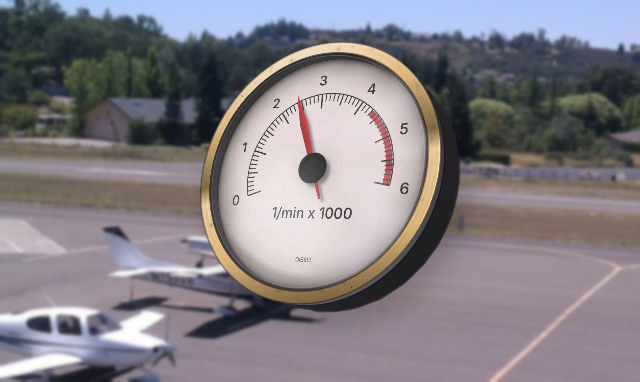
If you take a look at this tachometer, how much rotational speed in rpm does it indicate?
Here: 2500 rpm
